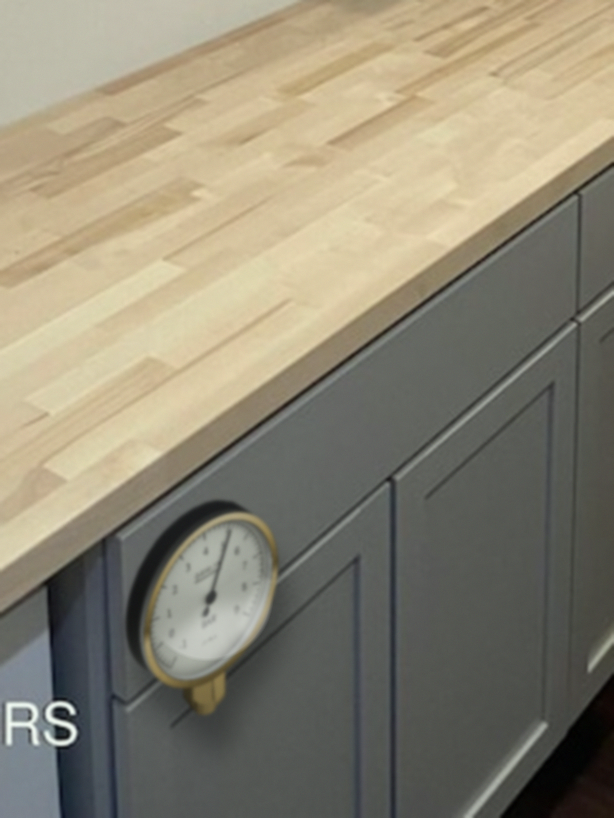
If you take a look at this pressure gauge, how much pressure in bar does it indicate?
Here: 5 bar
